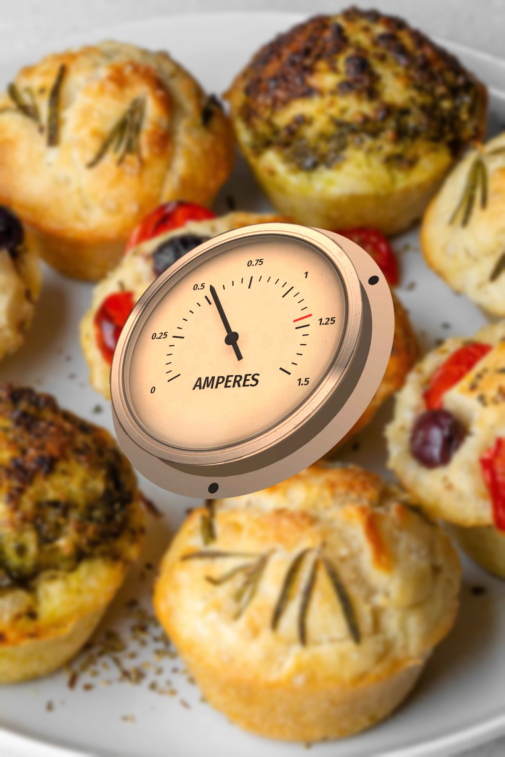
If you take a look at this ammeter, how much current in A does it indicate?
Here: 0.55 A
